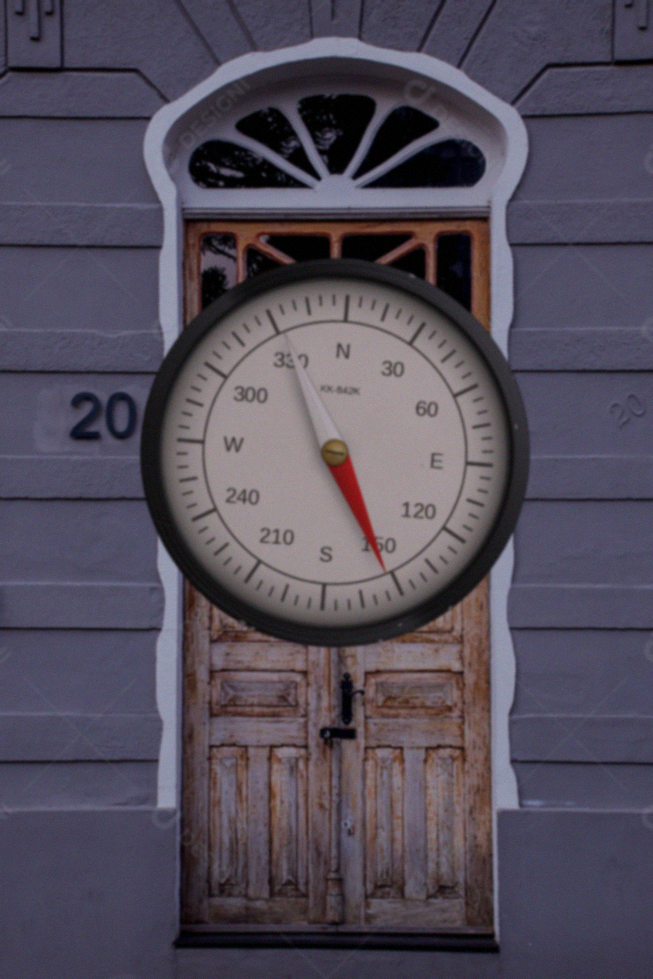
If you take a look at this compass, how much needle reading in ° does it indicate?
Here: 152.5 °
